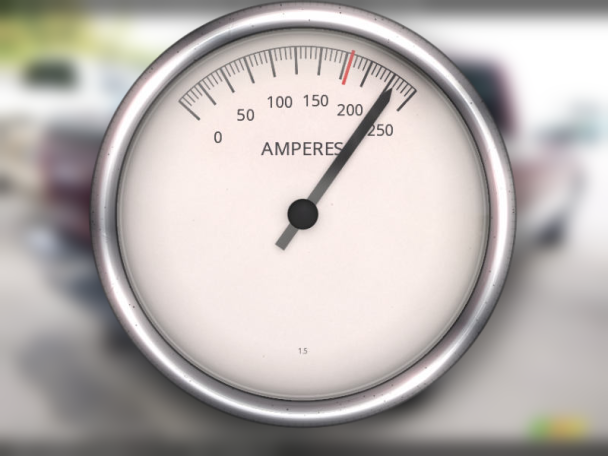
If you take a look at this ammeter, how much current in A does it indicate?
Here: 230 A
